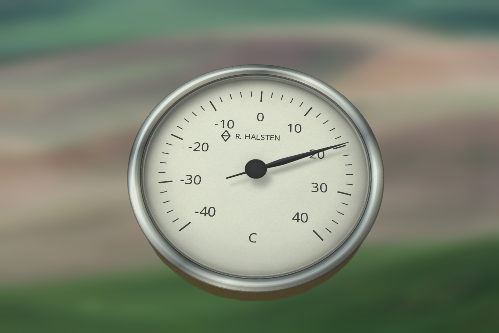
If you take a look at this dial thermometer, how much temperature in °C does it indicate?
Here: 20 °C
